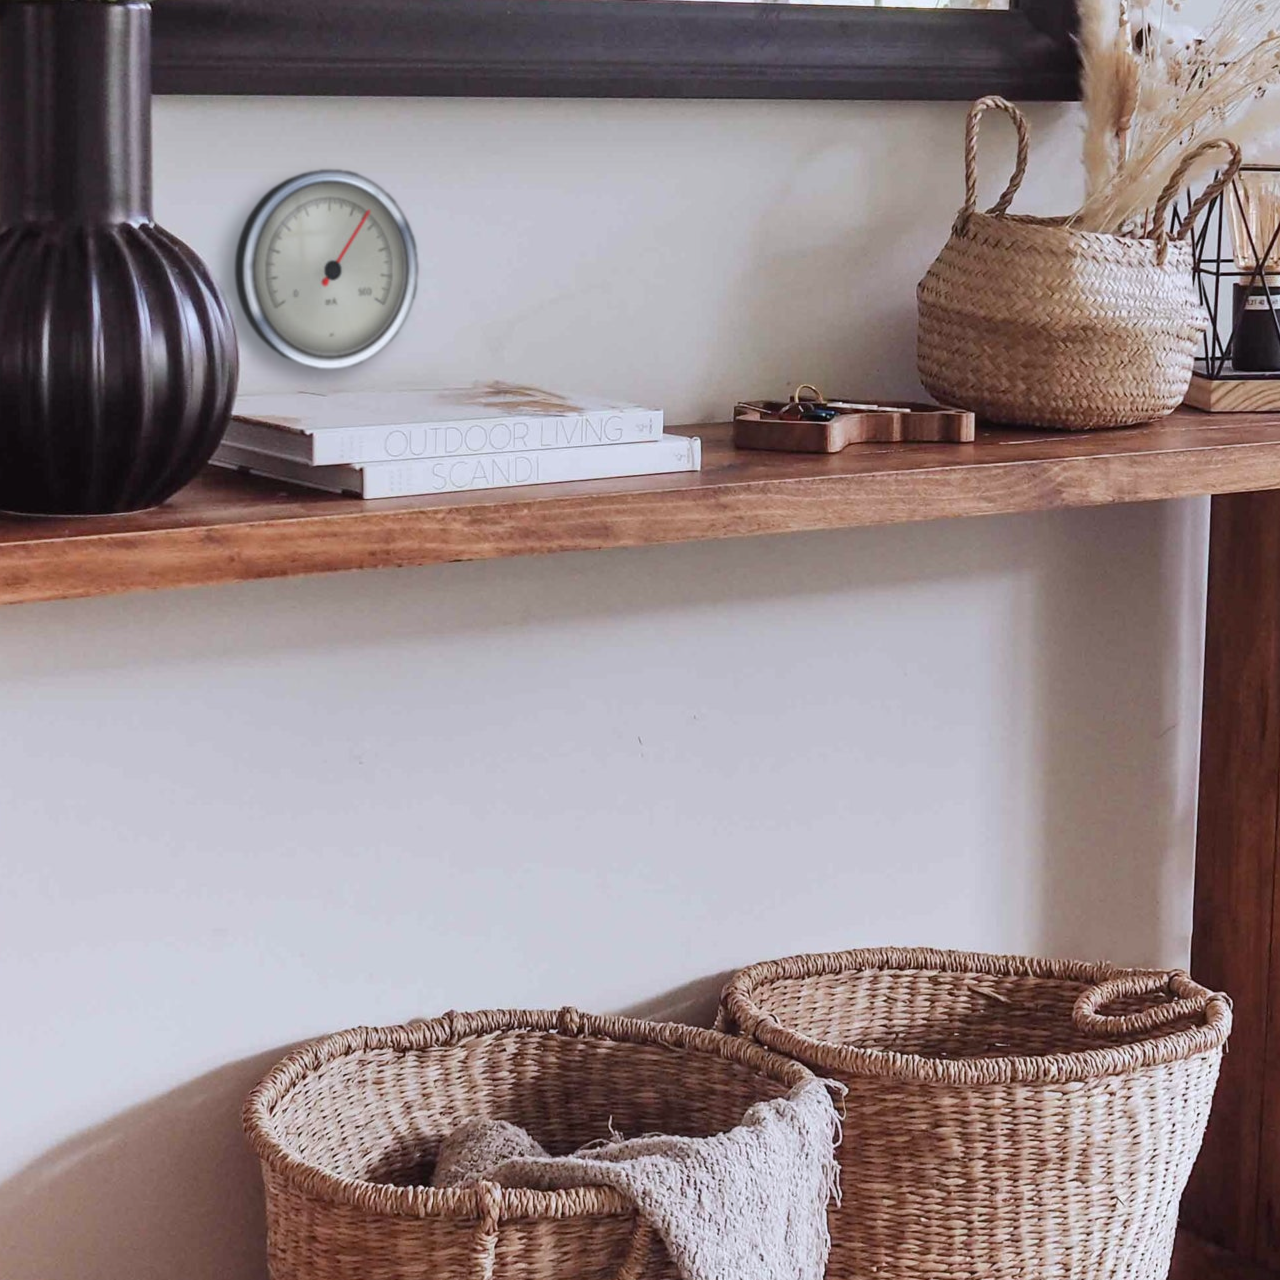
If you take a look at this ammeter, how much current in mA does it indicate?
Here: 325 mA
